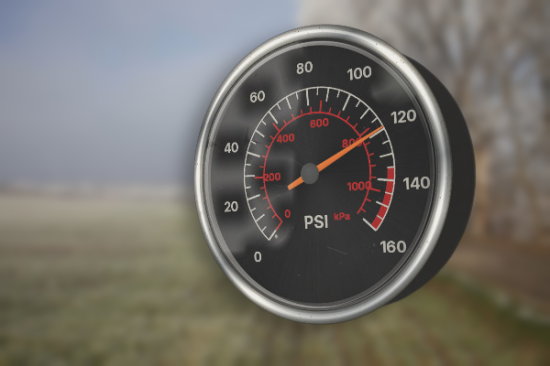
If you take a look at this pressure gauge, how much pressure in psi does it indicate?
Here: 120 psi
